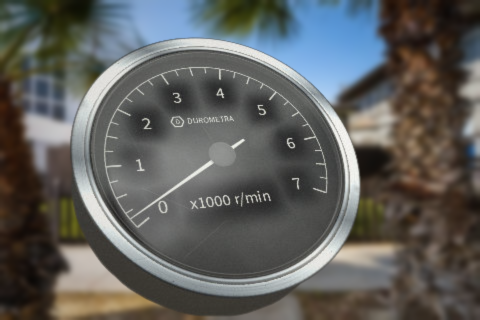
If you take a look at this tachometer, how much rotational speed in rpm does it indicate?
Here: 125 rpm
